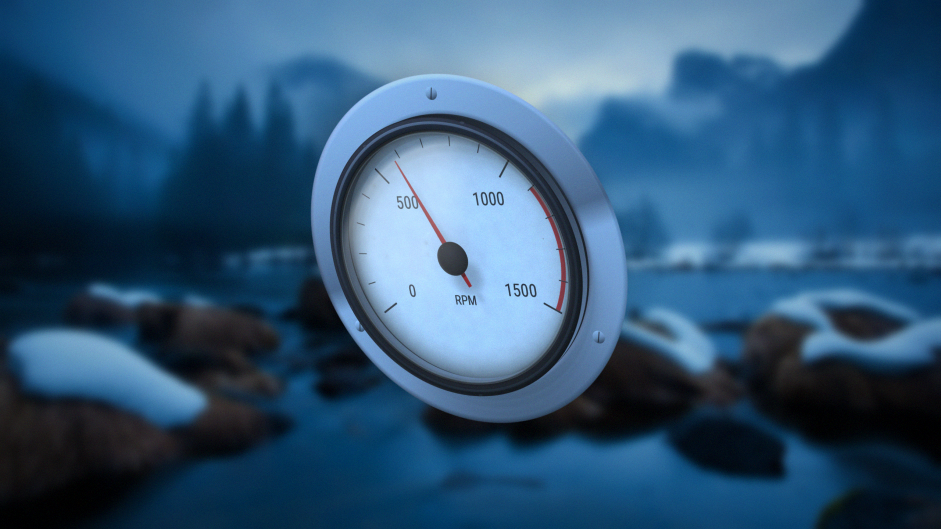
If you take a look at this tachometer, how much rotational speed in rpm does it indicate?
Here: 600 rpm
